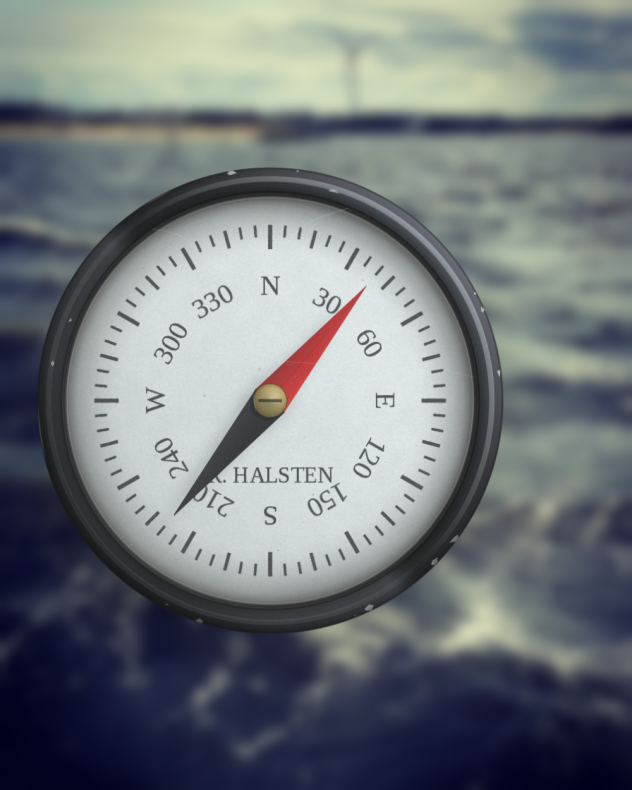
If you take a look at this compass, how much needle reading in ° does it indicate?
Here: 40 °
